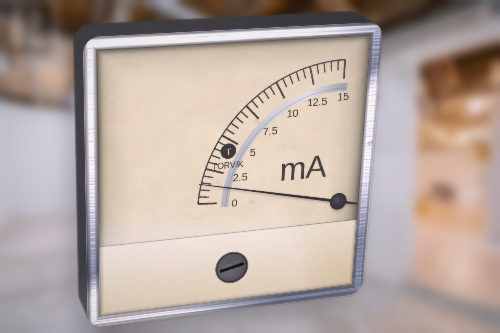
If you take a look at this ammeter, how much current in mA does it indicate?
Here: 1.5 mA
